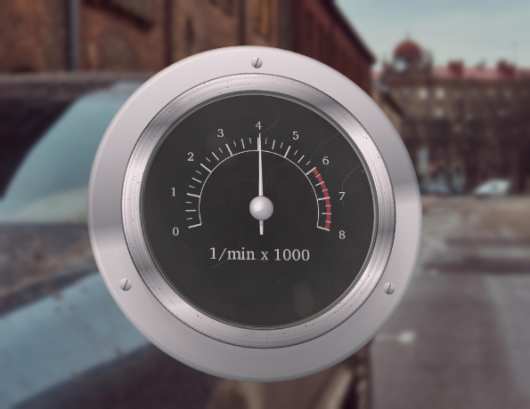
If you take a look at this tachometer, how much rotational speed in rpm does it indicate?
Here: 4000 rpm
